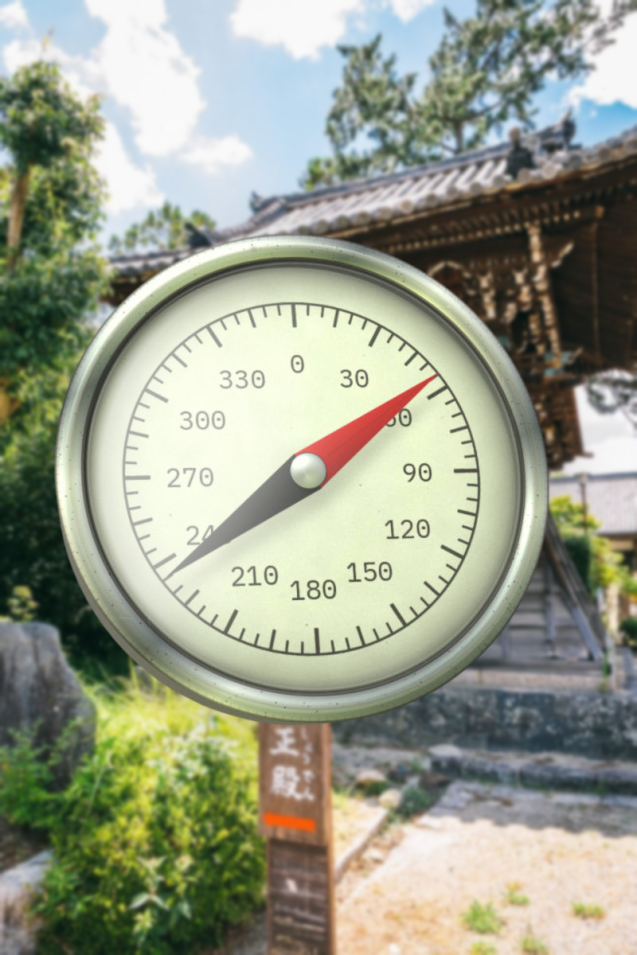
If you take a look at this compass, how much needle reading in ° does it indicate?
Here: 55 °
